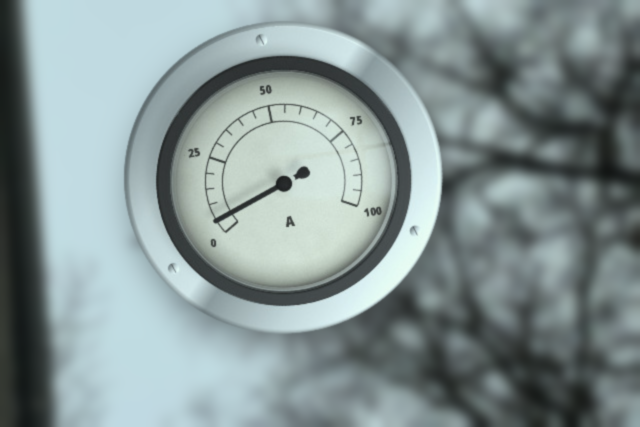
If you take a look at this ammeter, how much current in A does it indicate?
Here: 5 A
